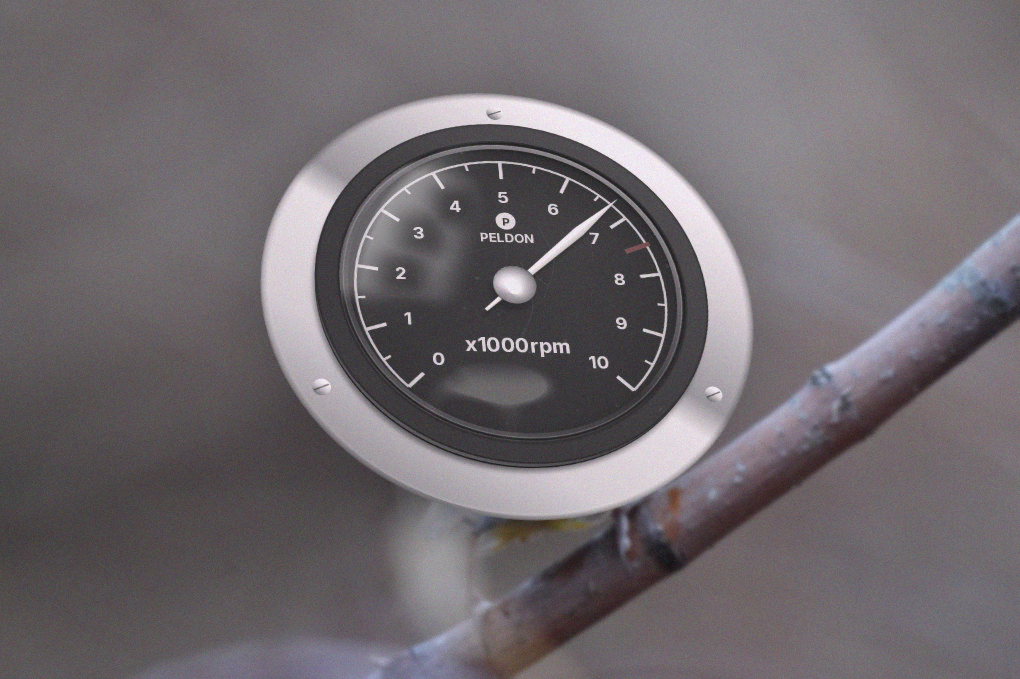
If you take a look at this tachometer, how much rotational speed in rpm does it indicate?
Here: 6750 rpm
